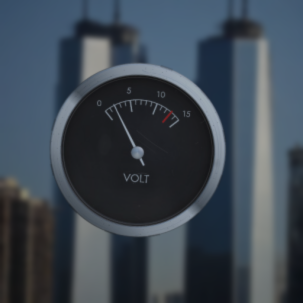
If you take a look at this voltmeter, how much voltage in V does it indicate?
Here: 2 V
